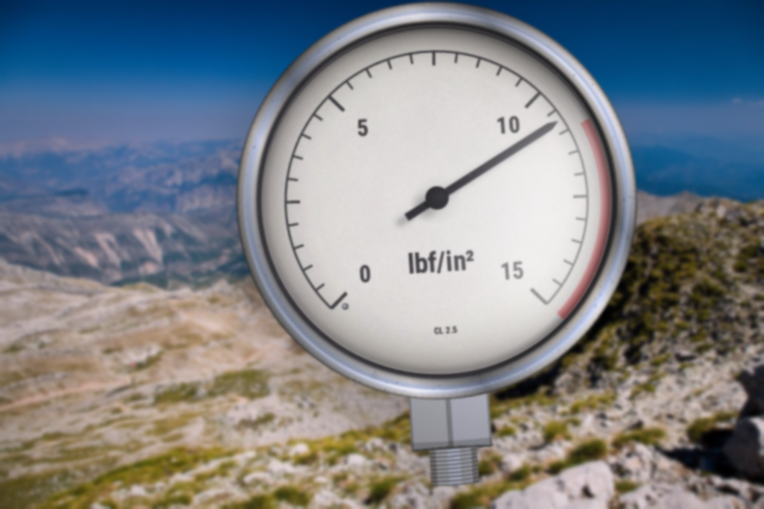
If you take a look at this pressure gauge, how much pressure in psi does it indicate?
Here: 10.75 psi
